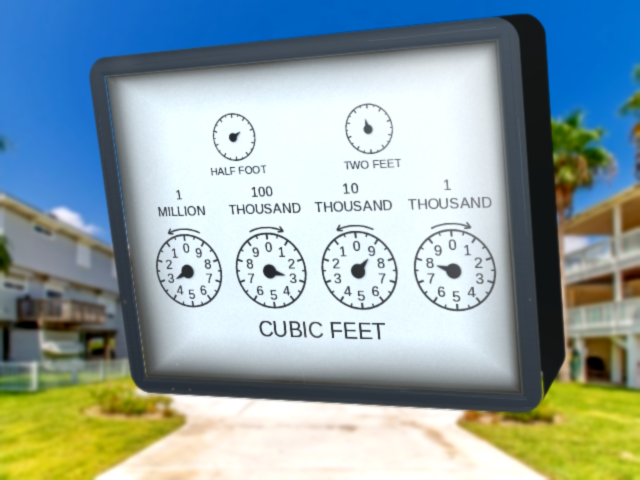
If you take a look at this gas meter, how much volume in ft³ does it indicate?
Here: 328800 ft³
